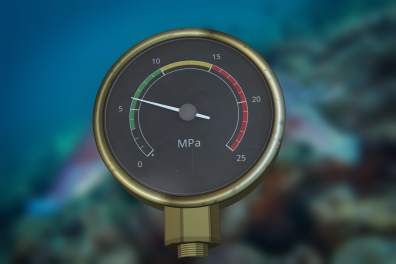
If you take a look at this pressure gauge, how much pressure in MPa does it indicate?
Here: 6 MPa
